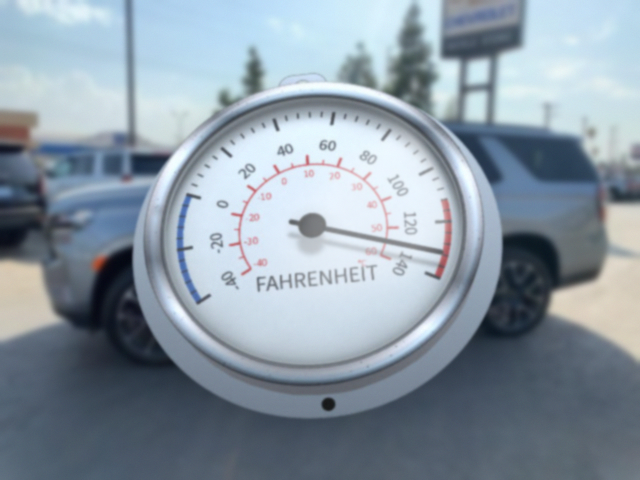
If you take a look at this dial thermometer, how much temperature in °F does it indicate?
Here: 132 °F
